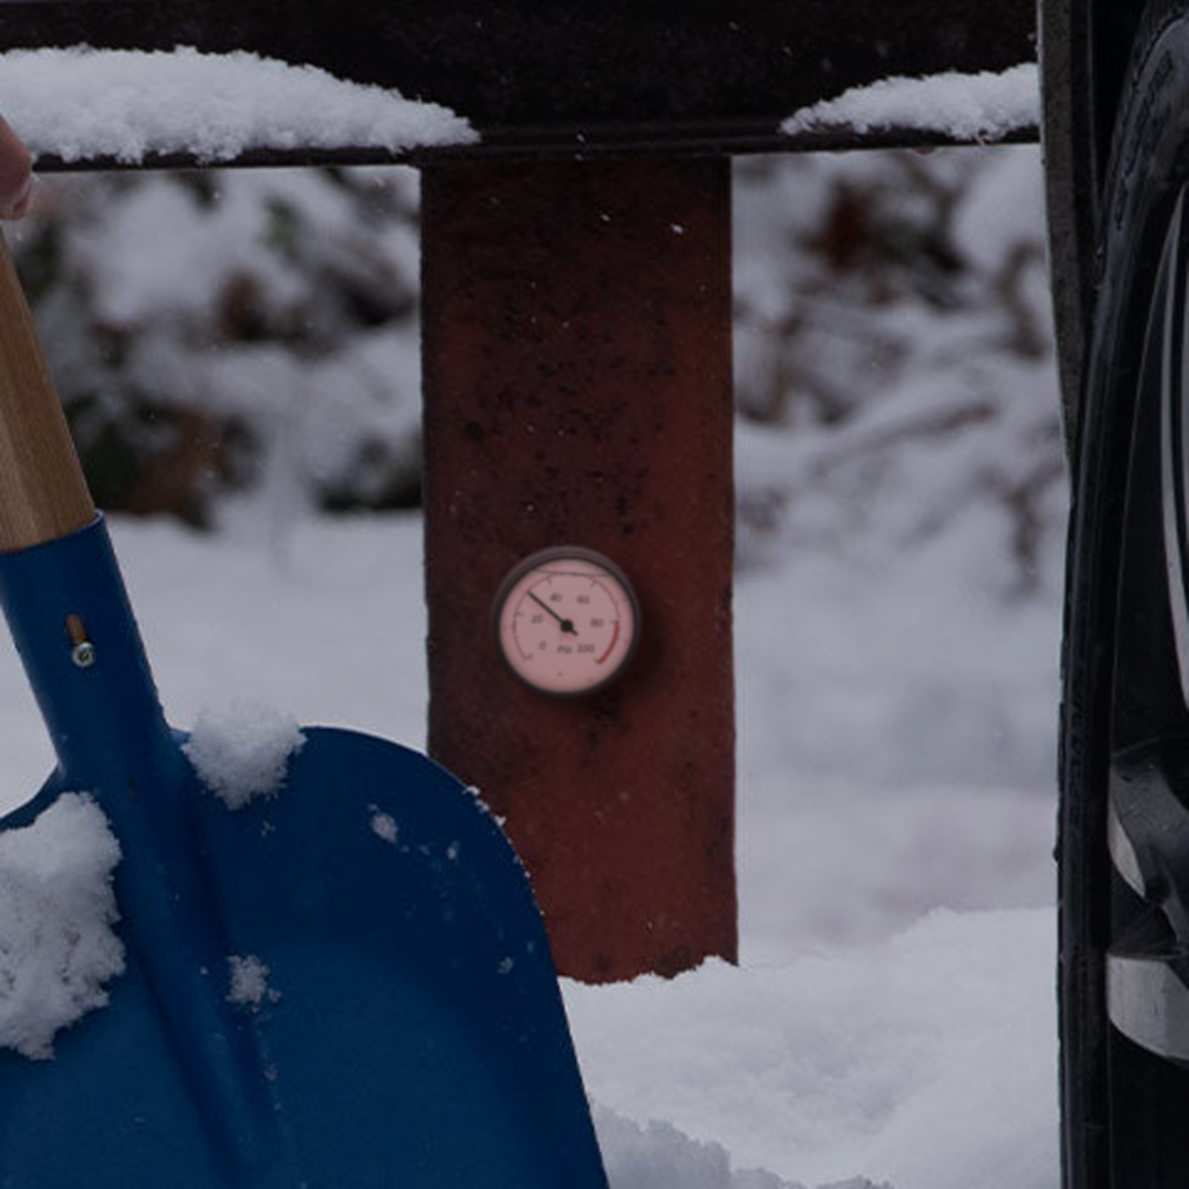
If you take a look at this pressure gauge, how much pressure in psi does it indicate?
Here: 30 psi
